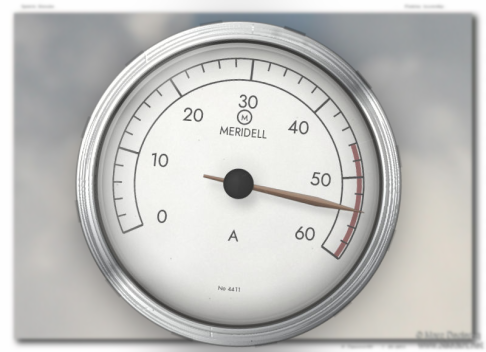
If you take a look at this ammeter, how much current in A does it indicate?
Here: 54 A
